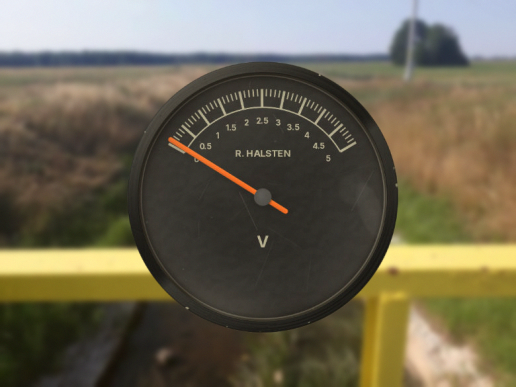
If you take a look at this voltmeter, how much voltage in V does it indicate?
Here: 0.1 V
